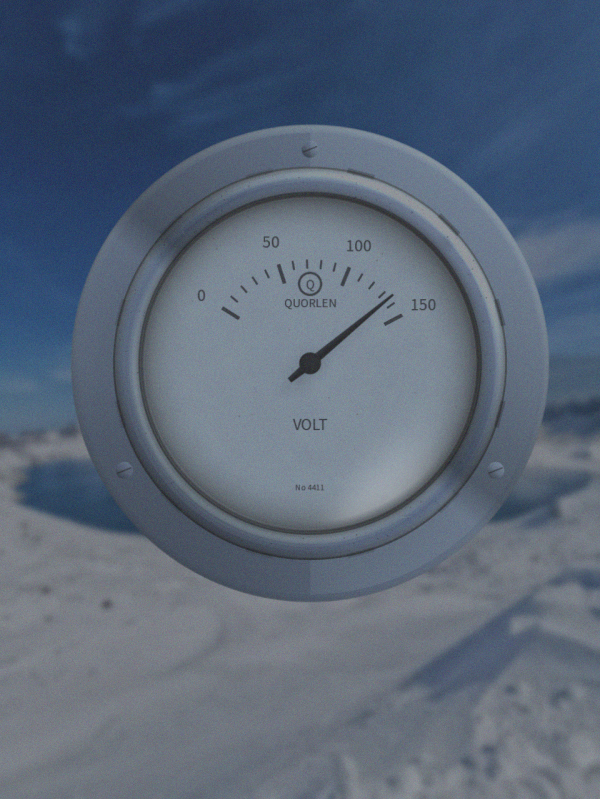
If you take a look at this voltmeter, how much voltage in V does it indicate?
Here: 135 V
